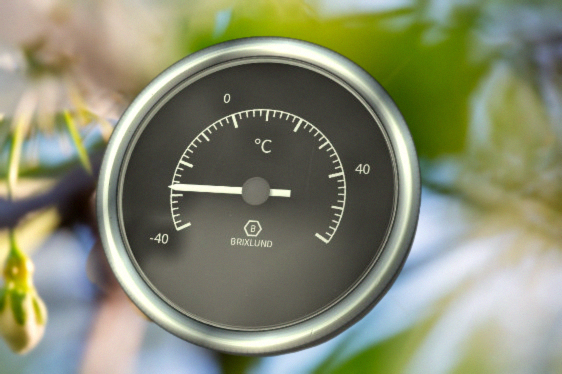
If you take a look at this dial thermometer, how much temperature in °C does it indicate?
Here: -28 °C
